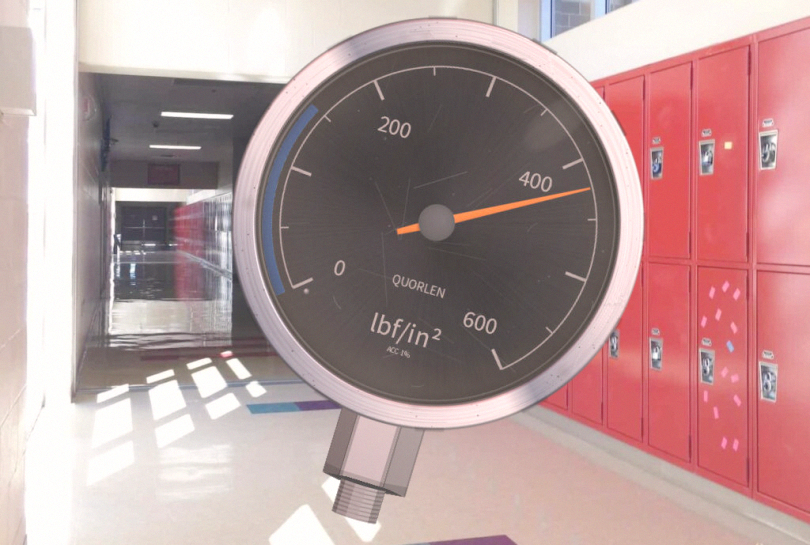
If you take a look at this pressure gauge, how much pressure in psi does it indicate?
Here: 425 psi
